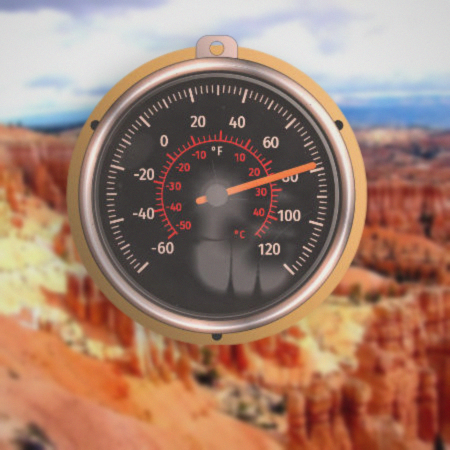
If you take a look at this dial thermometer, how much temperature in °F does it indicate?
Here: 78 °F
